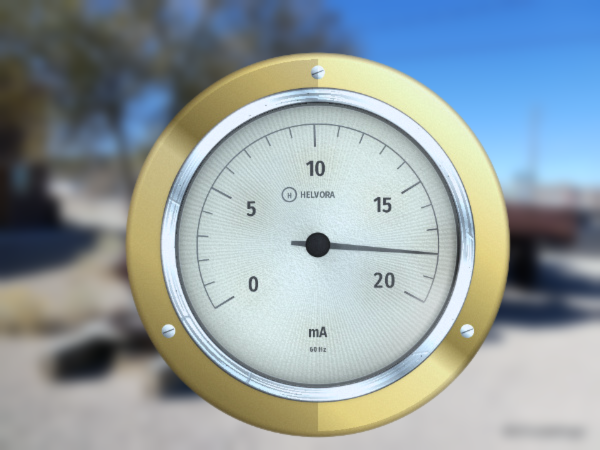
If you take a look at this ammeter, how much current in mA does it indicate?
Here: 18 mA
